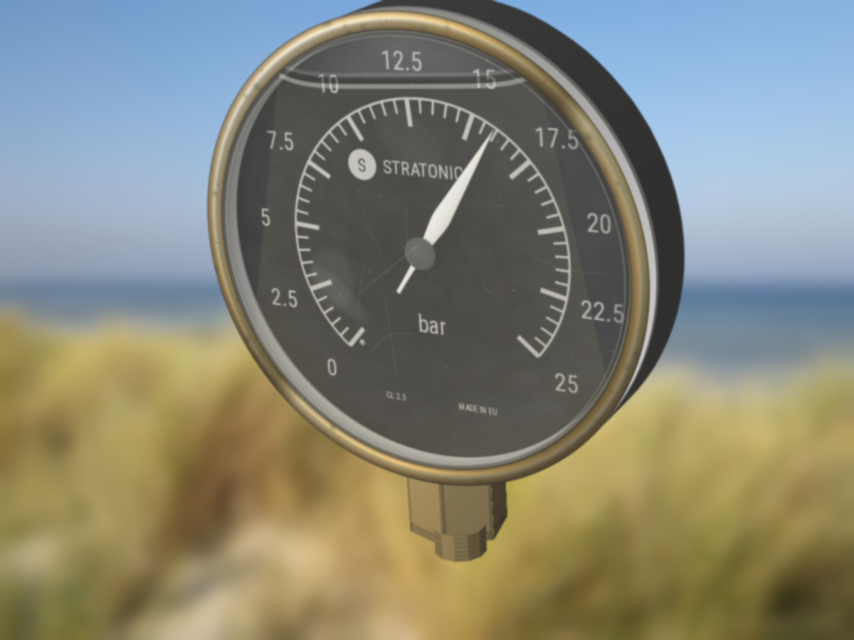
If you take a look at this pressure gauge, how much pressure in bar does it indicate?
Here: 16 bar
